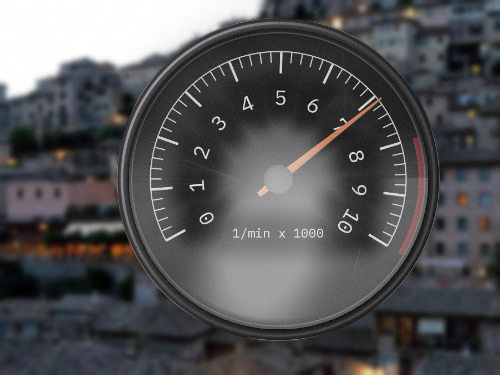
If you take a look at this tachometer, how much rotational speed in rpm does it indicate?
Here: 7100 rpm
